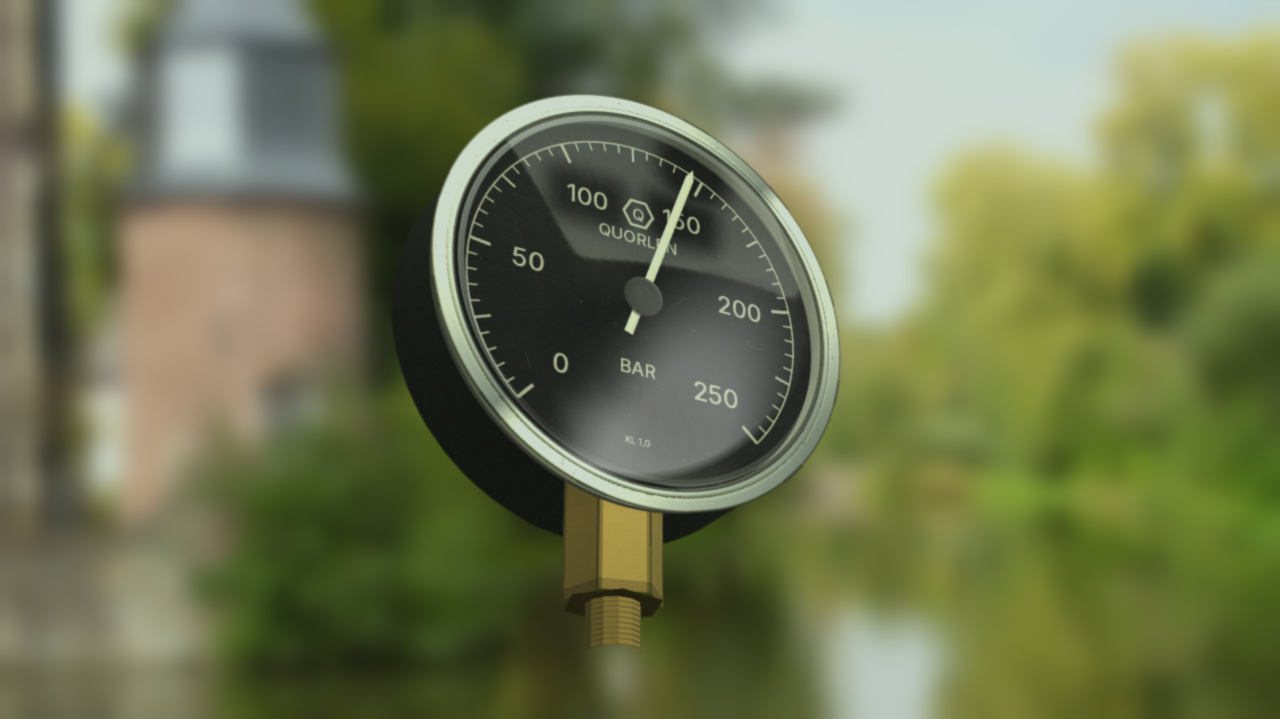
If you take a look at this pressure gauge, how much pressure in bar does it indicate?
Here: 145 bar
